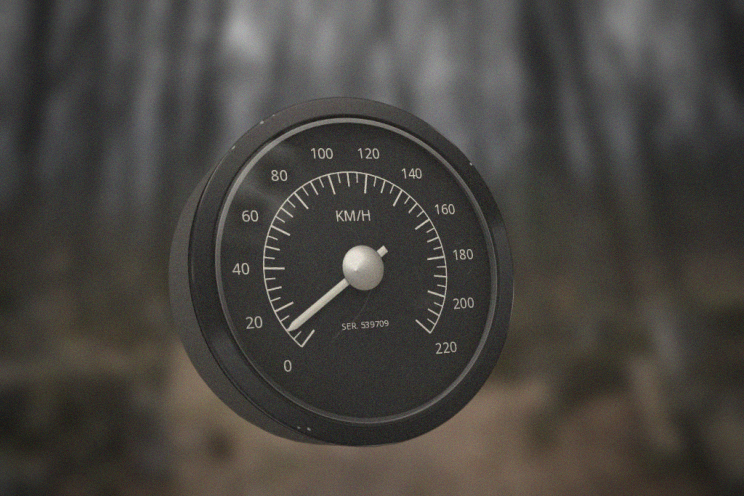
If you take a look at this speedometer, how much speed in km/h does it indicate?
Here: 10 km/h
